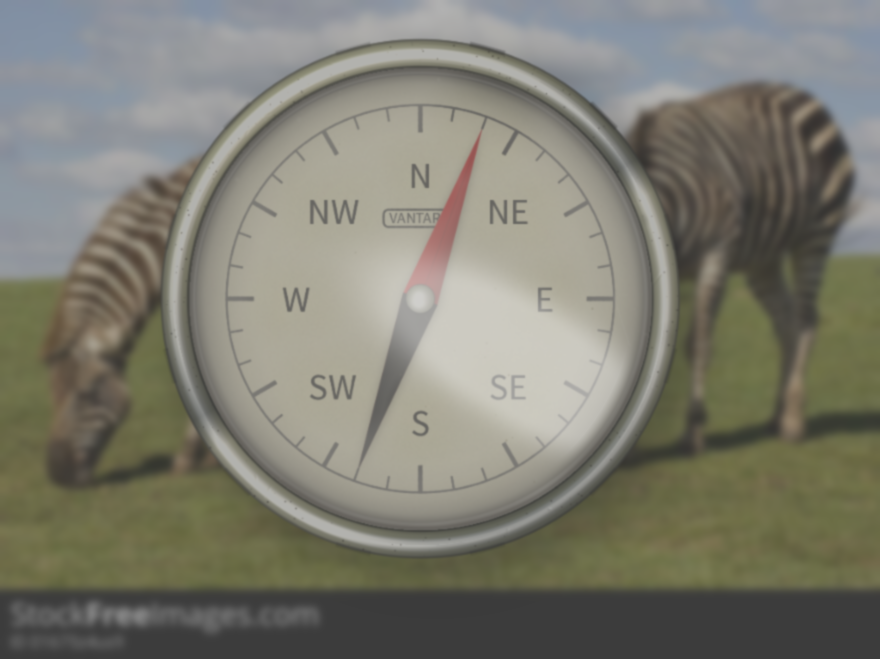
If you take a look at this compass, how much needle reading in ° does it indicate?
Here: 20 °
